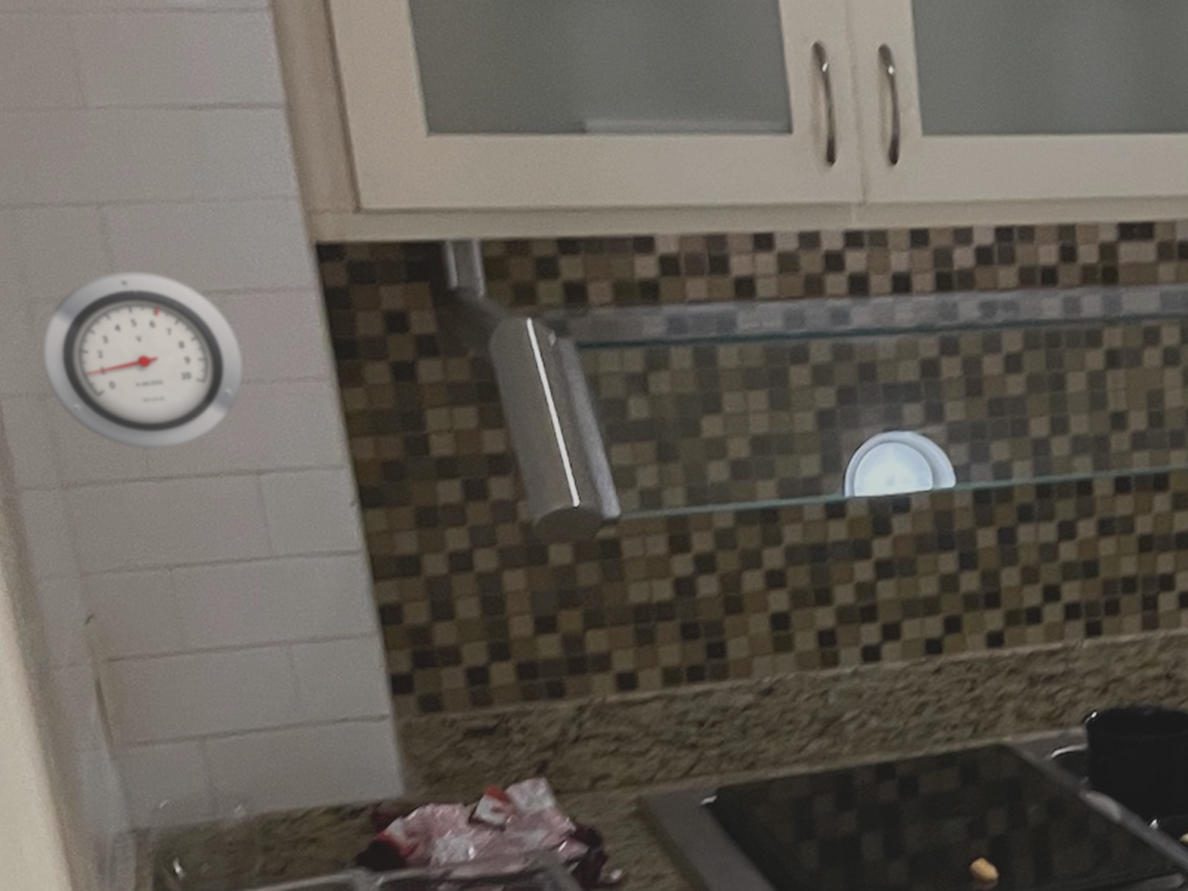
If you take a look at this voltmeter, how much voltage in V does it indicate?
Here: 1 V
